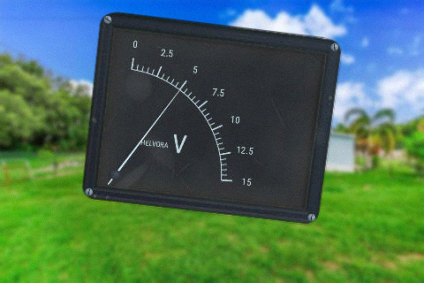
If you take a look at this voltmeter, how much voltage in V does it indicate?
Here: 5 V
